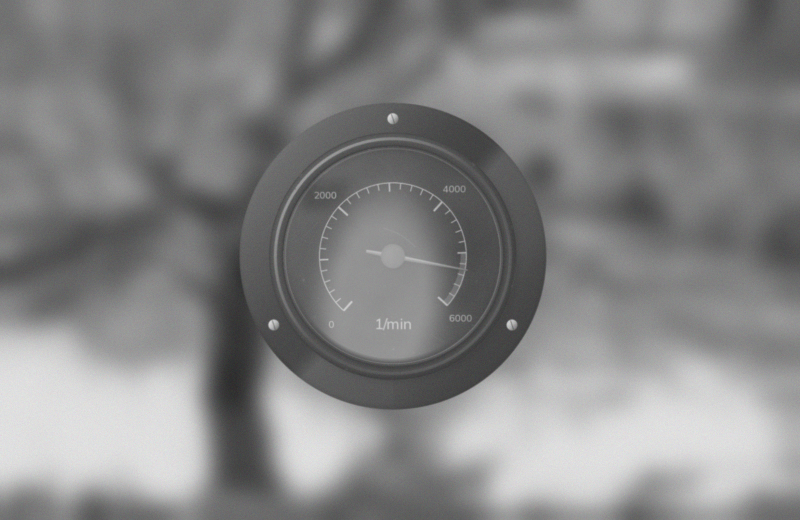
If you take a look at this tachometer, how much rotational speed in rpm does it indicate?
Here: 5300 rpm
